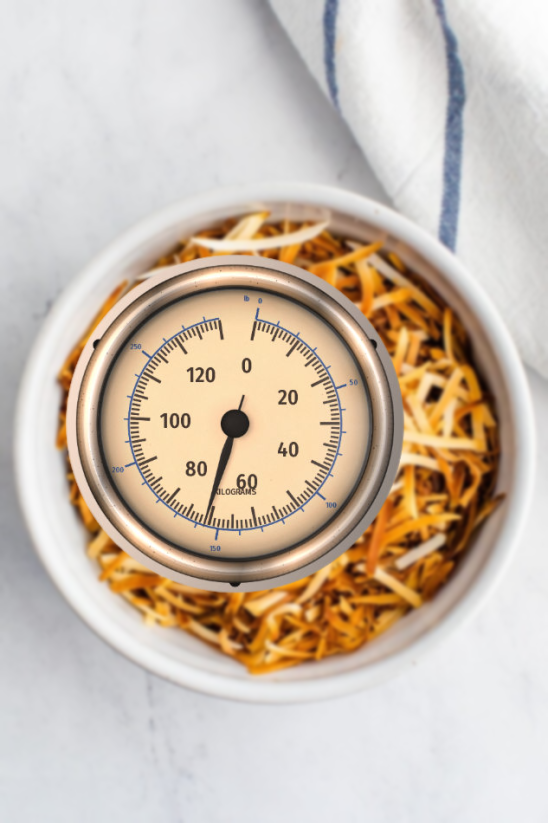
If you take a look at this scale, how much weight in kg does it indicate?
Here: 71 kg
